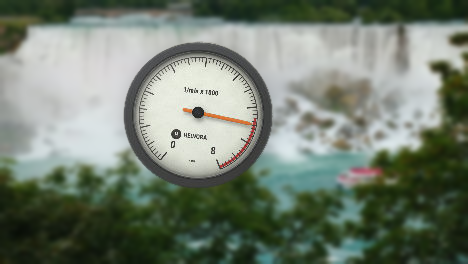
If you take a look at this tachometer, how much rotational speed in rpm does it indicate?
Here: 6500 rpm
